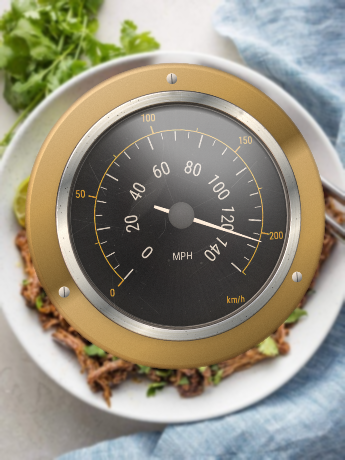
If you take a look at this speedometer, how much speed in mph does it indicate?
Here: 127.5 mph
